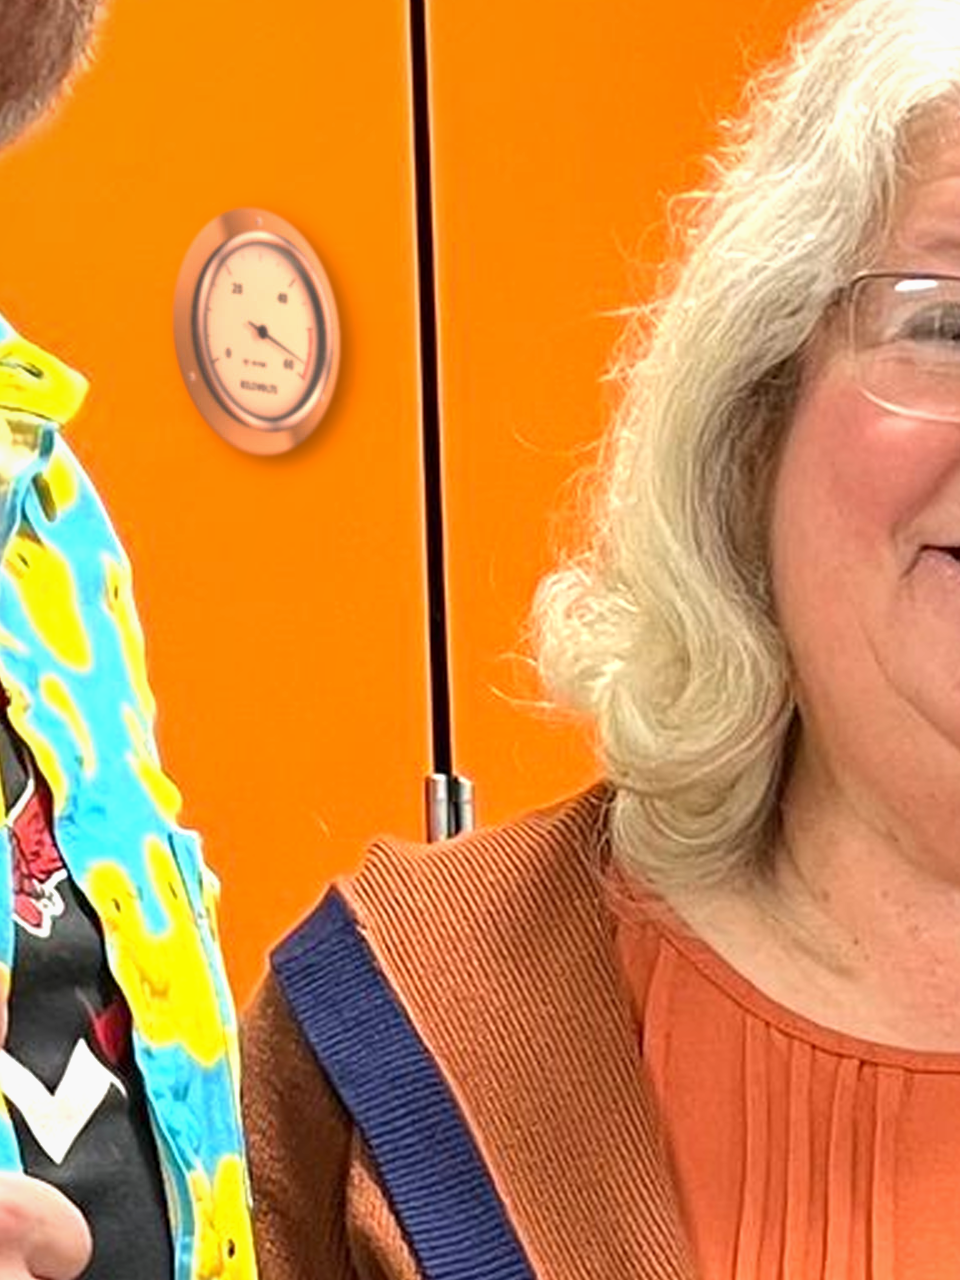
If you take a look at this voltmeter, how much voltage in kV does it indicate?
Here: 57.5 kV
